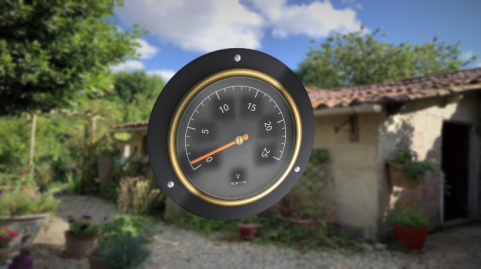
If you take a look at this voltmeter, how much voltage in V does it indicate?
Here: 1 V
